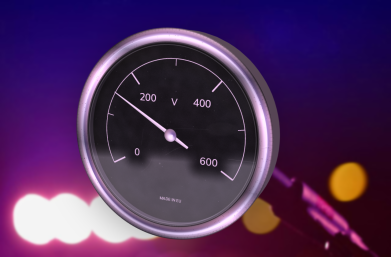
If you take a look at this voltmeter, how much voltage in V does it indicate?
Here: 150 V
